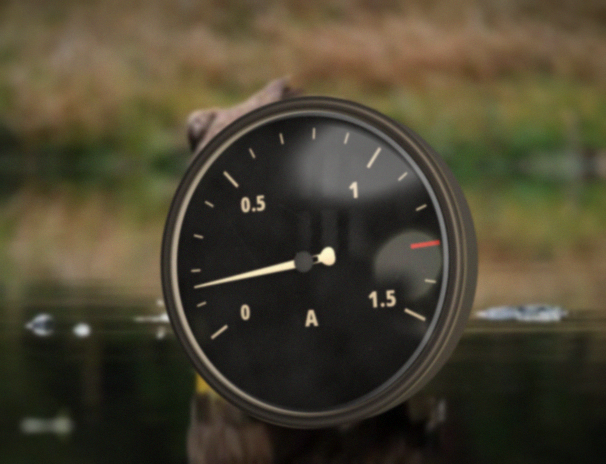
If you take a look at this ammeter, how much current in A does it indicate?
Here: 0.15 A
